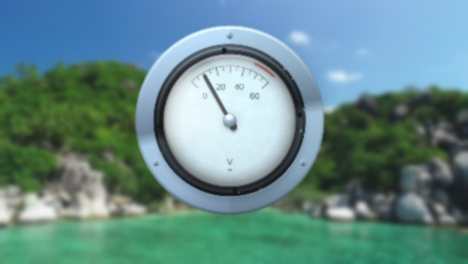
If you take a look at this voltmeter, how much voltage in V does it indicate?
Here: 10 V
